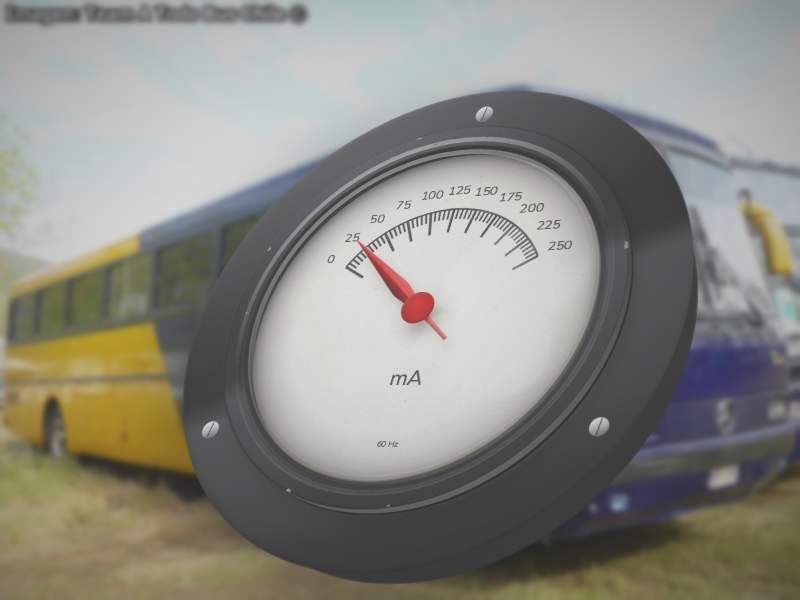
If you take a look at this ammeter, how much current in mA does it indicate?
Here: 25 mA
